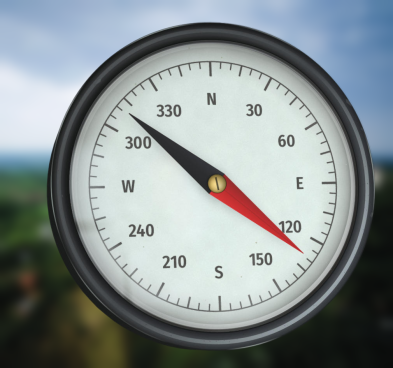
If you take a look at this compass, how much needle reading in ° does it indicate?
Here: 130 °
